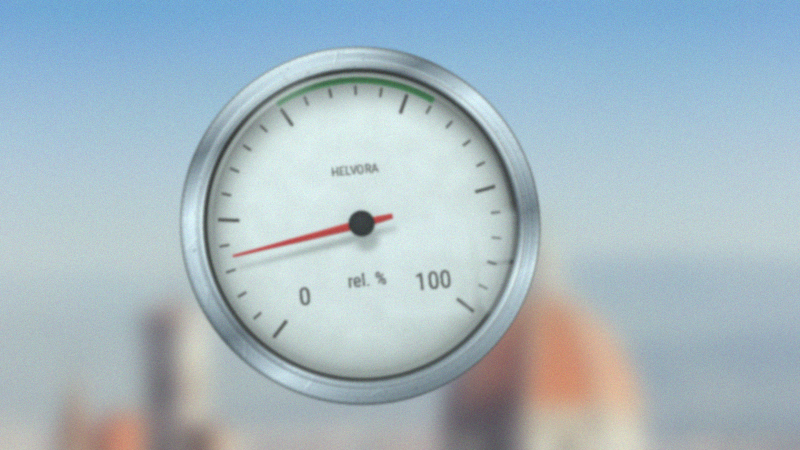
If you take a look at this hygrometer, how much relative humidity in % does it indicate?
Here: 14 %
